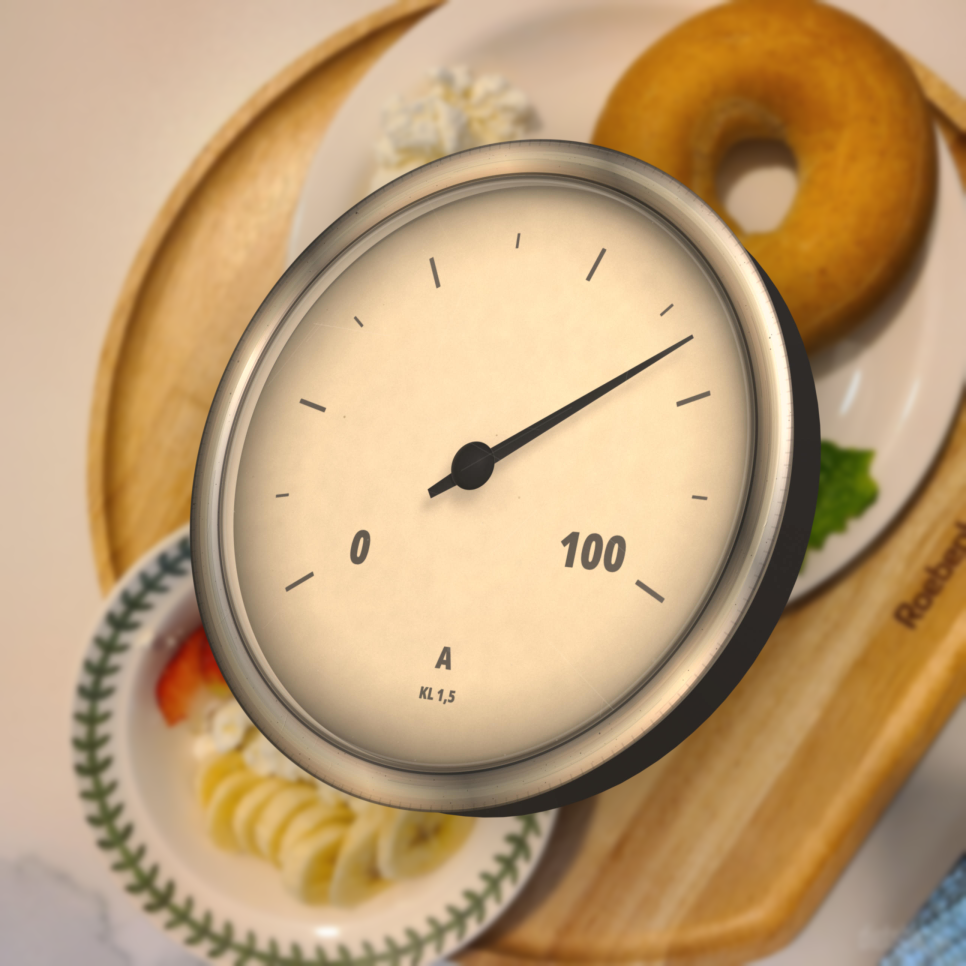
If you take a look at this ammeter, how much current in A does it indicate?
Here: 75 A
